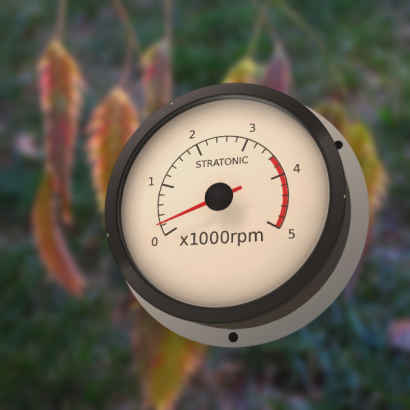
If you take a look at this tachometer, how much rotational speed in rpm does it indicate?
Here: 200 rpm
